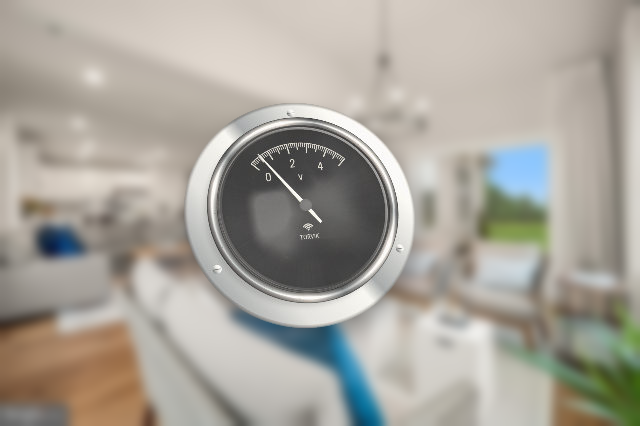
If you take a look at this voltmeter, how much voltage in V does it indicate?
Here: 0.5 V
